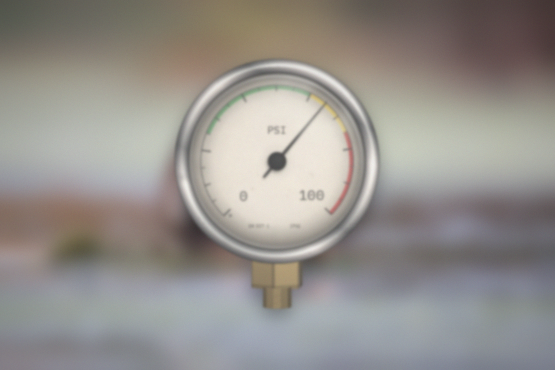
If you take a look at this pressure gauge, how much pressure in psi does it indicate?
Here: 65 psi
